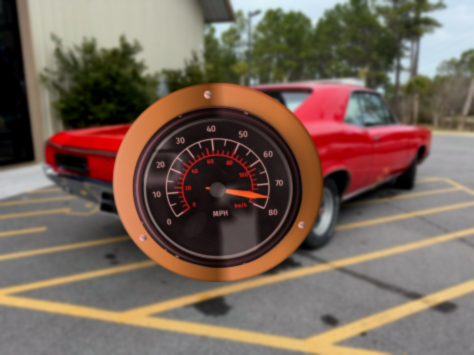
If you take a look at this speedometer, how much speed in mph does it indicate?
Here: 75 mph
